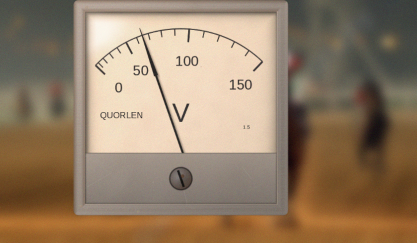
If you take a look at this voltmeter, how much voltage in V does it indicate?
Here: 65 V
